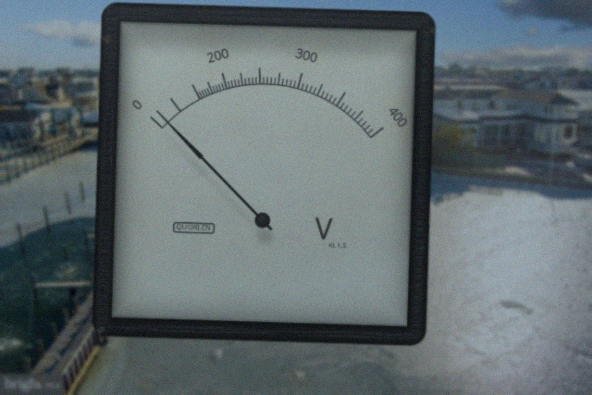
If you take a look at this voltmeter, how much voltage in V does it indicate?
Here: 50 V
